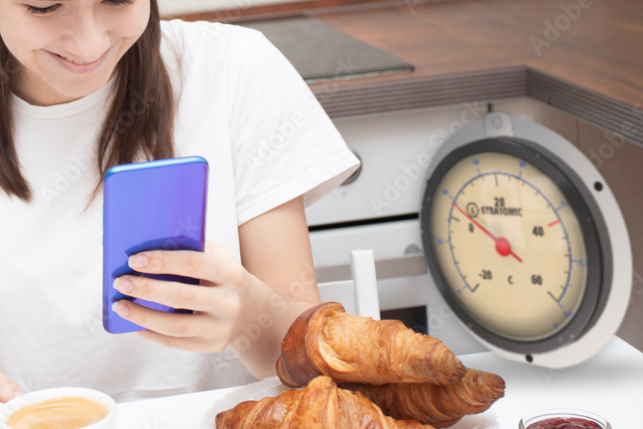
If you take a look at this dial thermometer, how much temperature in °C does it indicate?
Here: 4 °C
